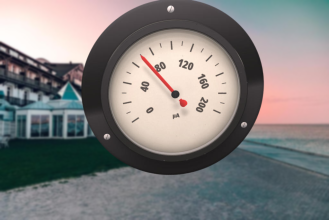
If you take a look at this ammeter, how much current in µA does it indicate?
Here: 70 µA
